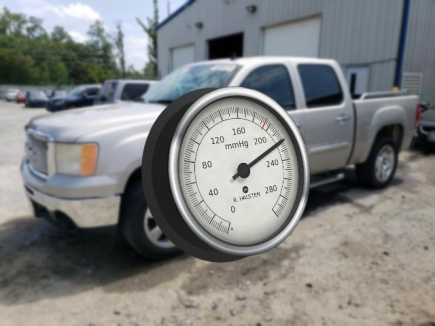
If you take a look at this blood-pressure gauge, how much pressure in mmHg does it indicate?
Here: 220 mmHg
